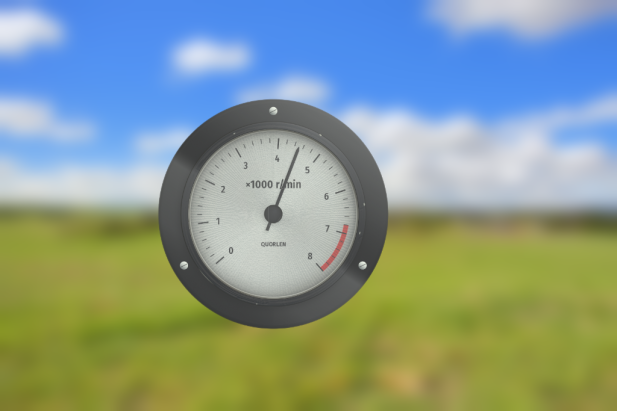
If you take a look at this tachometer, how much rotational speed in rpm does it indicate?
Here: 4500 rpm
